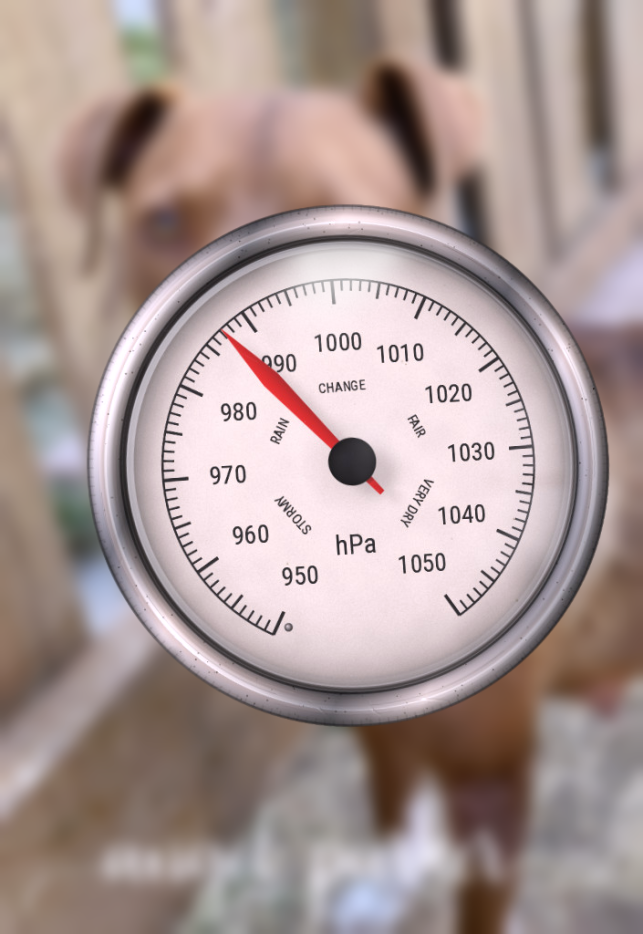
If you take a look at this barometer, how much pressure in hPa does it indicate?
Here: 987 hPa
